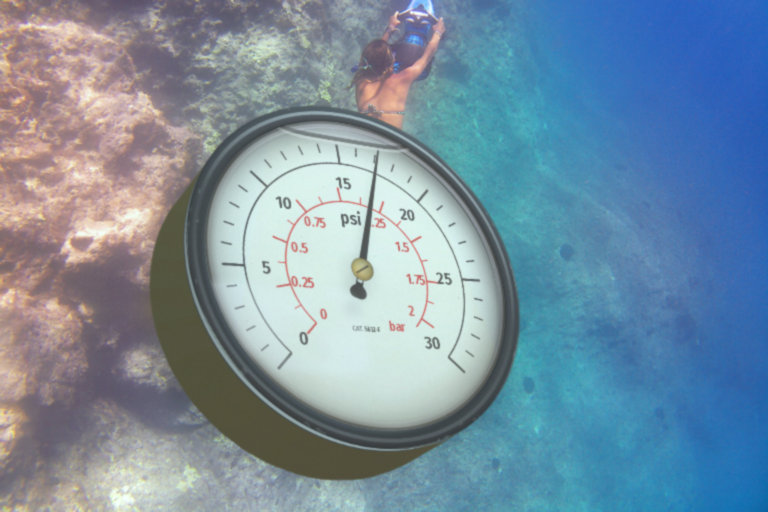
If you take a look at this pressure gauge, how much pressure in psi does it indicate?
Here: 17 psi
